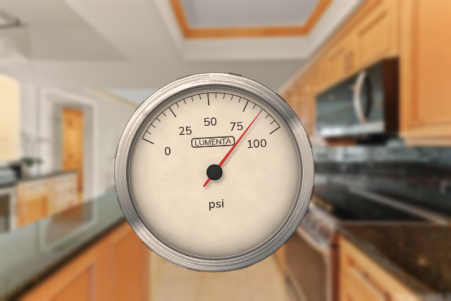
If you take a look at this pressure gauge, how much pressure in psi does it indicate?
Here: 85 psi
